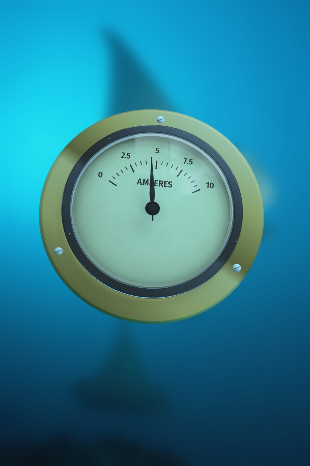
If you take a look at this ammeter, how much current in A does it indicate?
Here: 4.5 A
